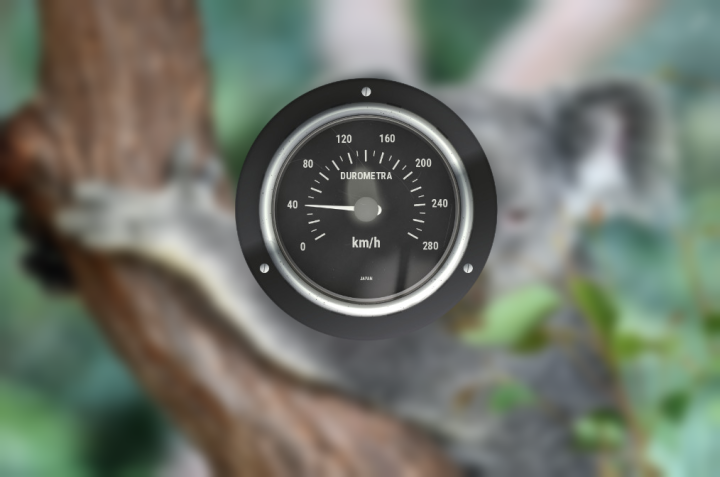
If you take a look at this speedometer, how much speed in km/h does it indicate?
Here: 40 km/h
